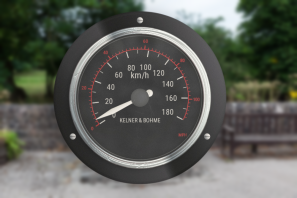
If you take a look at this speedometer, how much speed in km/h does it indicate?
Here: 5 km/h
